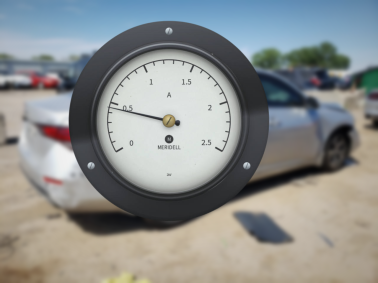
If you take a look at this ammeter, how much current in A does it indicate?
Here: 0.45 A
